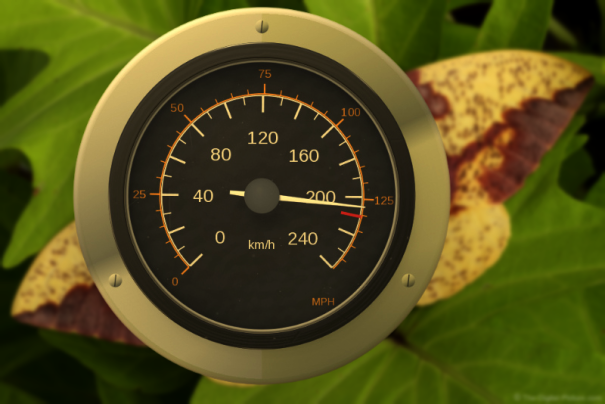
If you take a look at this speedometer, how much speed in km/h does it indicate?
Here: 205 km/h
